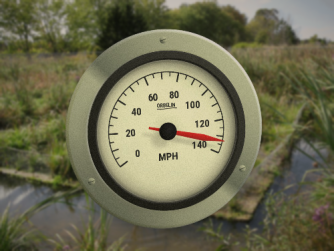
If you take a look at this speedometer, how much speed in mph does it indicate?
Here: 132.5 mph
